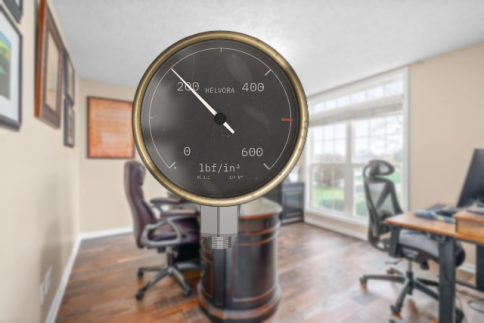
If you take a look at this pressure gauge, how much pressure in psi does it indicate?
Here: 200 psi
